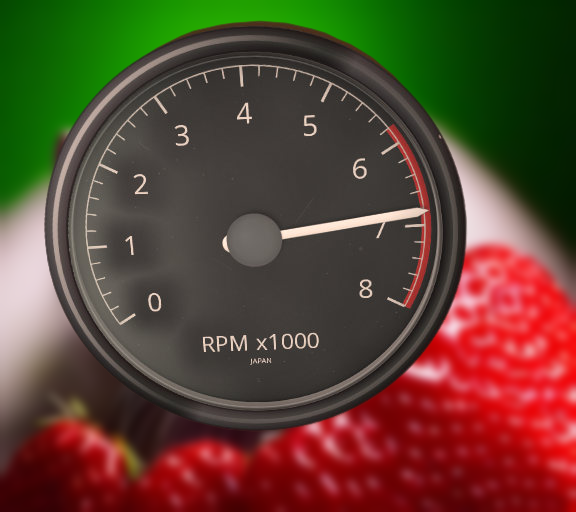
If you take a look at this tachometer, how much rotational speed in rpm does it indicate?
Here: 6800 rpm
